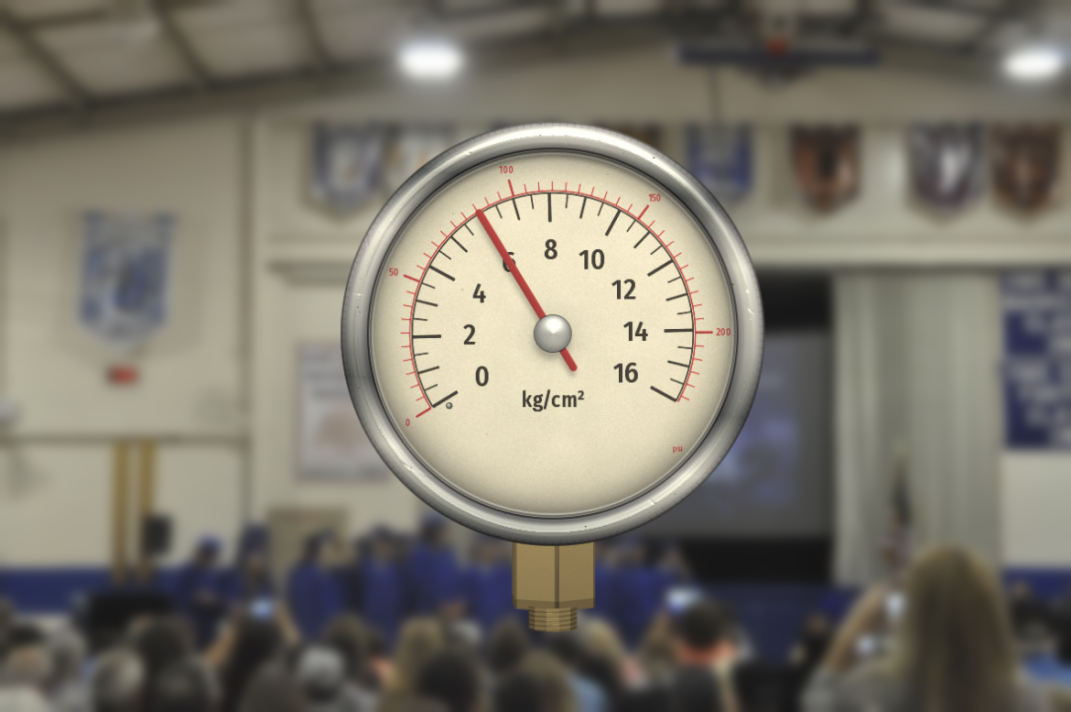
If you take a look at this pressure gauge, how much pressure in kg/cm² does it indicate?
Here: 6 kg/cm²
